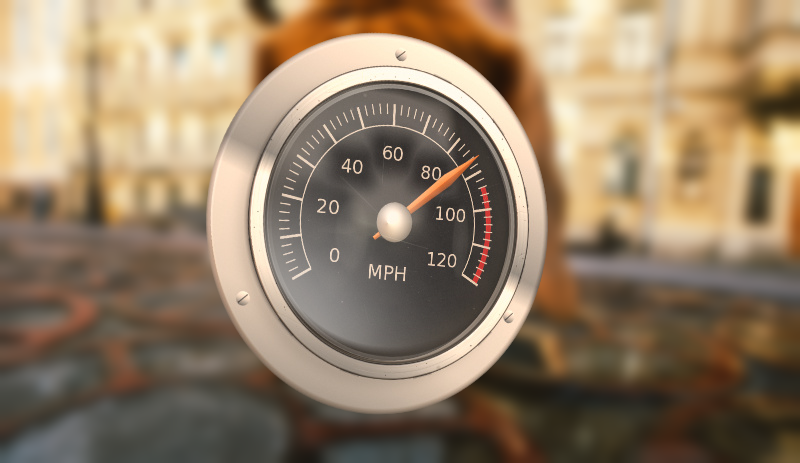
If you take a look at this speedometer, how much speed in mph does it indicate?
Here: 86 mph
